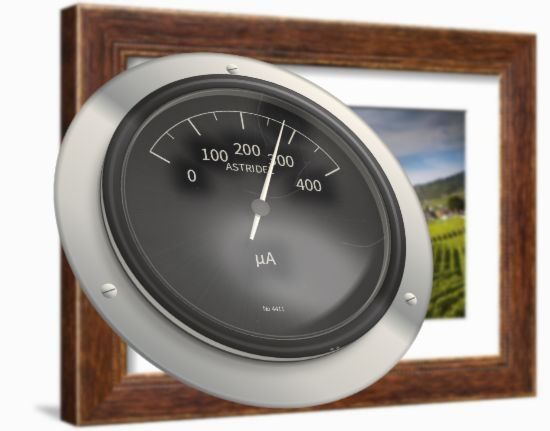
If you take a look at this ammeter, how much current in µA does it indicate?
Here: 275 µA
